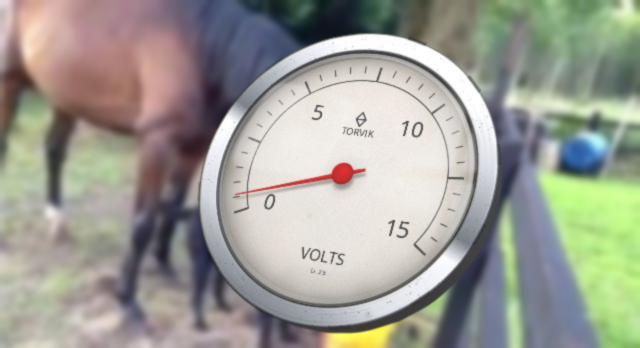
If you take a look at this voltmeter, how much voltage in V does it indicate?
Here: 0.5 V
